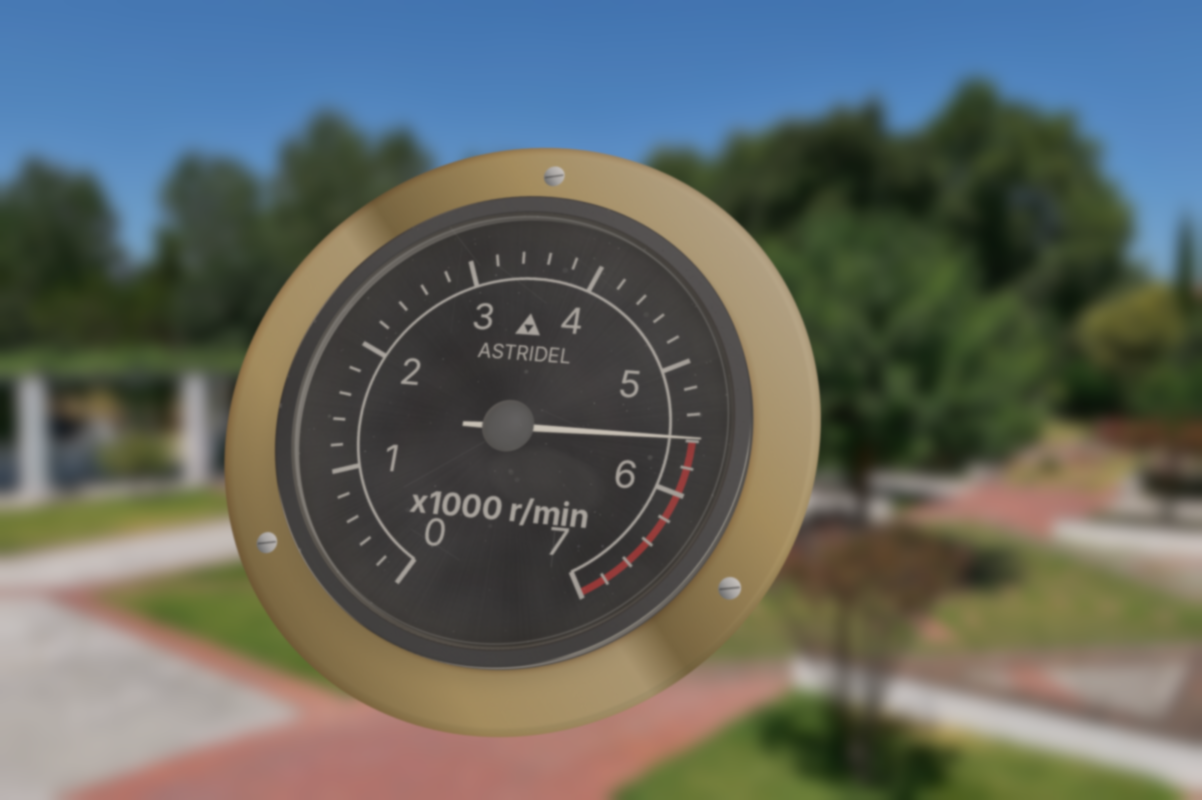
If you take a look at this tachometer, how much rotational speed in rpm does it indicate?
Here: 5600 rpm
